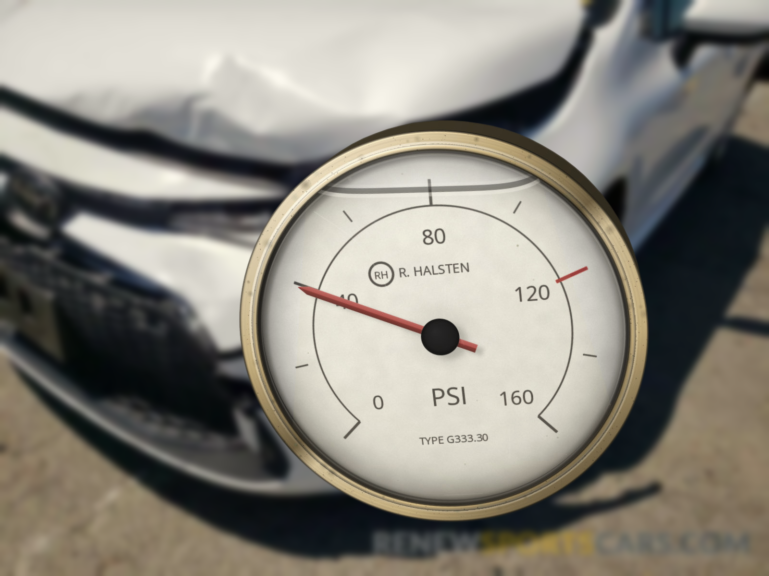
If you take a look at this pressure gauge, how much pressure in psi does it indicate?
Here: 40 psi
